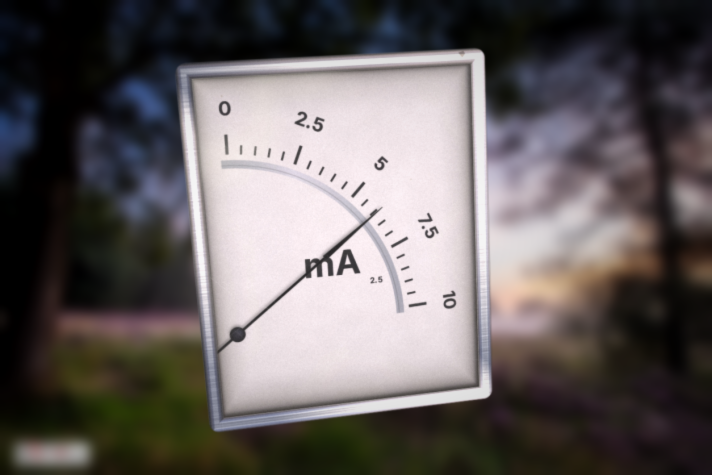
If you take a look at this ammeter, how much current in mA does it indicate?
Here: 6 mA
